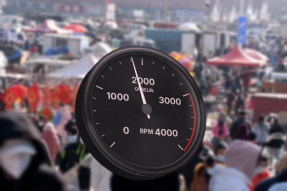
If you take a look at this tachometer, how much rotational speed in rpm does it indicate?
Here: 1800 rpm
